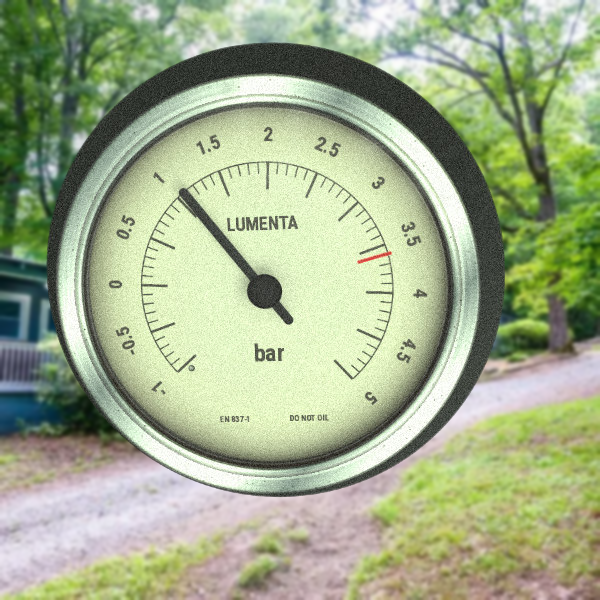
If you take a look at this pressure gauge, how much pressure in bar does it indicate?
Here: 1.1 bar
